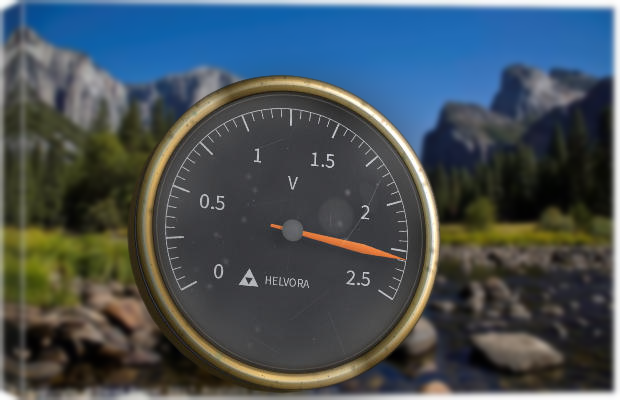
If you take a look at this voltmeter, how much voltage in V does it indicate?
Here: 2.3 V
